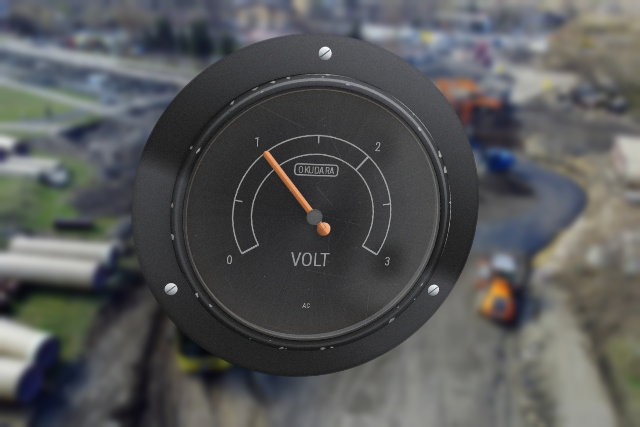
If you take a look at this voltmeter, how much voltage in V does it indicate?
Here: 1 V
